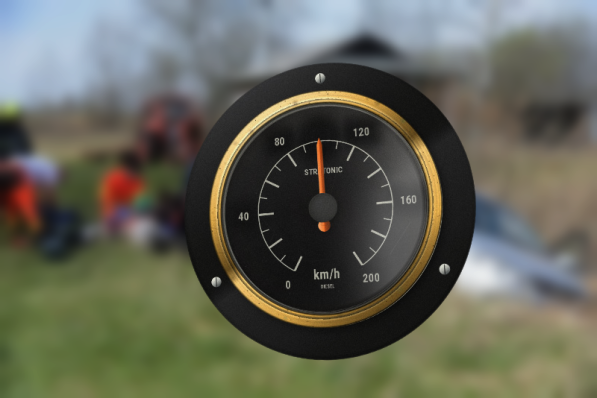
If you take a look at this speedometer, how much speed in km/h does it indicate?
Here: 100 km/h
